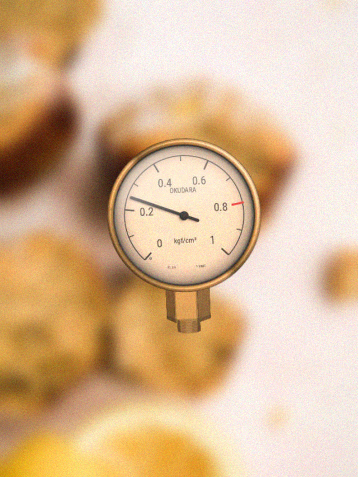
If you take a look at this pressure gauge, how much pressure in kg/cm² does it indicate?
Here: 0.25 kg/cm²
